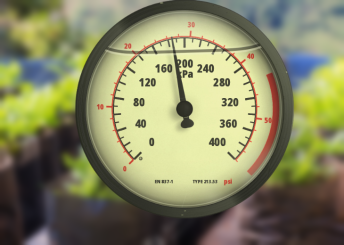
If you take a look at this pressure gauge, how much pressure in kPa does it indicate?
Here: 185 kPa
